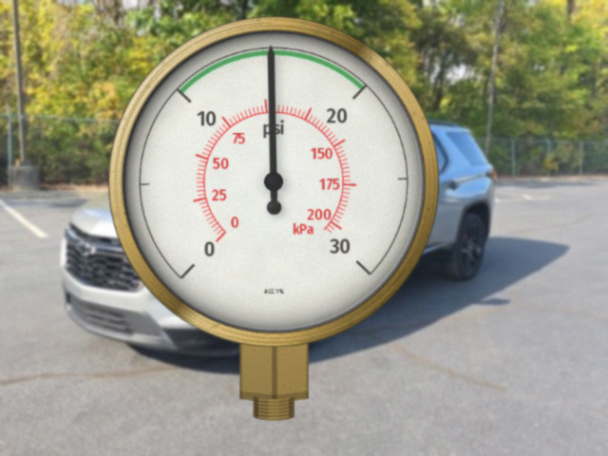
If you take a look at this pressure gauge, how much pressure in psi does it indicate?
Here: 15 psi
